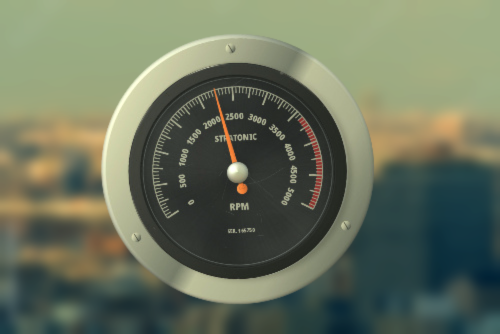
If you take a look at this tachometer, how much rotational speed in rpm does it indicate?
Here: 2250 rpm
